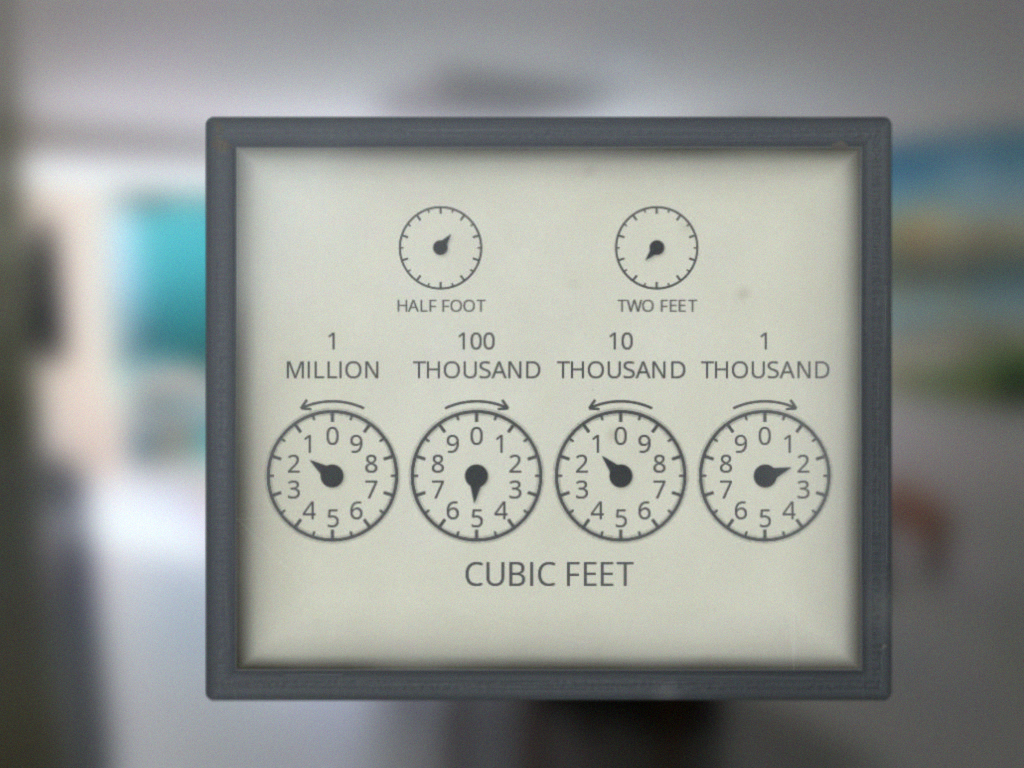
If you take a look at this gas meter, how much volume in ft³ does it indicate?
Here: 151200 ft³
